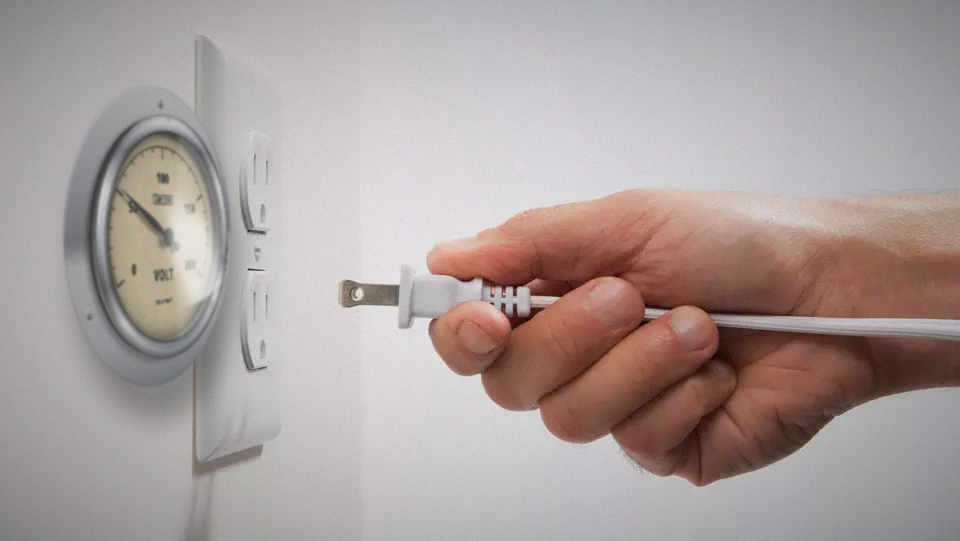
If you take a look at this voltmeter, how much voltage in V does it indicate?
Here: 50 V
